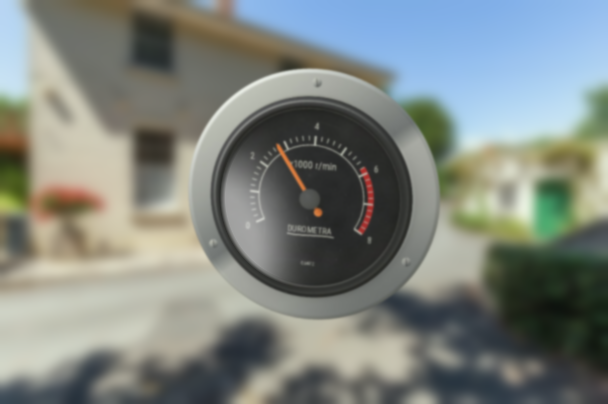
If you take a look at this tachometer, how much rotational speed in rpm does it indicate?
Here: 2800 rpm
